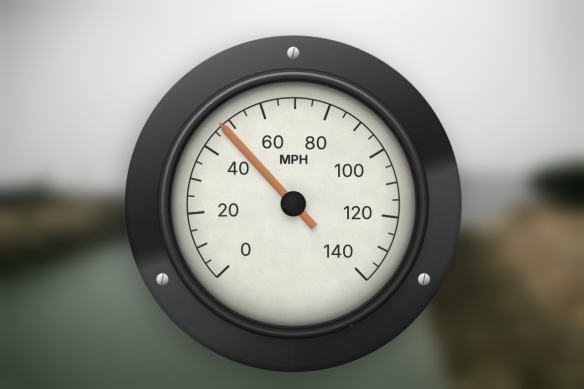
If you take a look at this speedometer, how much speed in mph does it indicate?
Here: 47.5 mph
